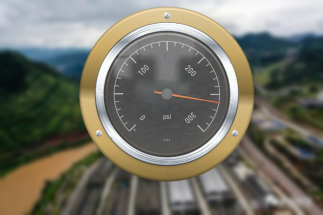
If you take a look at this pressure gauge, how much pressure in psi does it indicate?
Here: 260 psi
